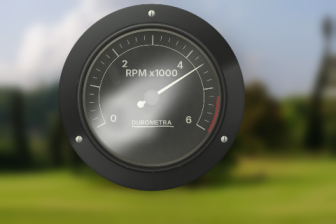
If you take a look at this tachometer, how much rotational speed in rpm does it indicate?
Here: 4400 rpm
